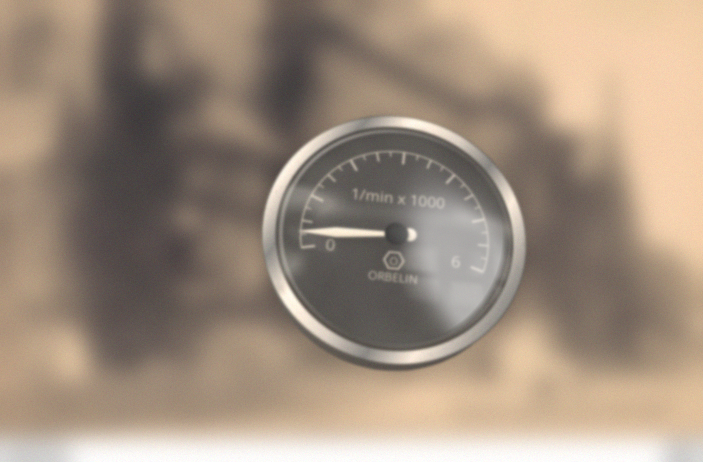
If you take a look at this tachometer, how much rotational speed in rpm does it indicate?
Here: 250 rpm
